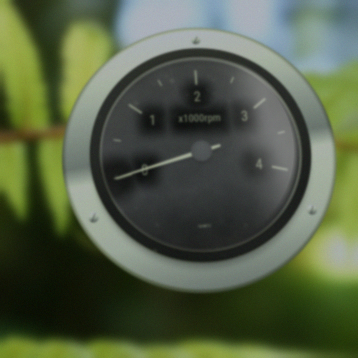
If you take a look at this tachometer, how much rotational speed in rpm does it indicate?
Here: 0 rpm
